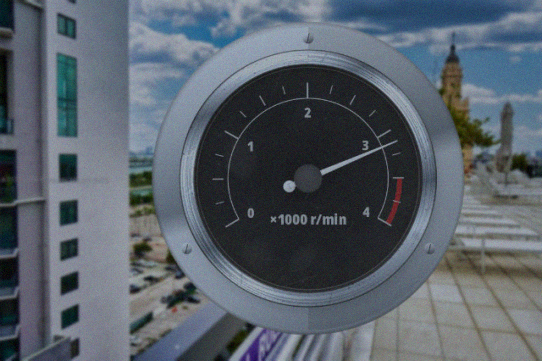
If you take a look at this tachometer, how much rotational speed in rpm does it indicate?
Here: 3125 rpm
